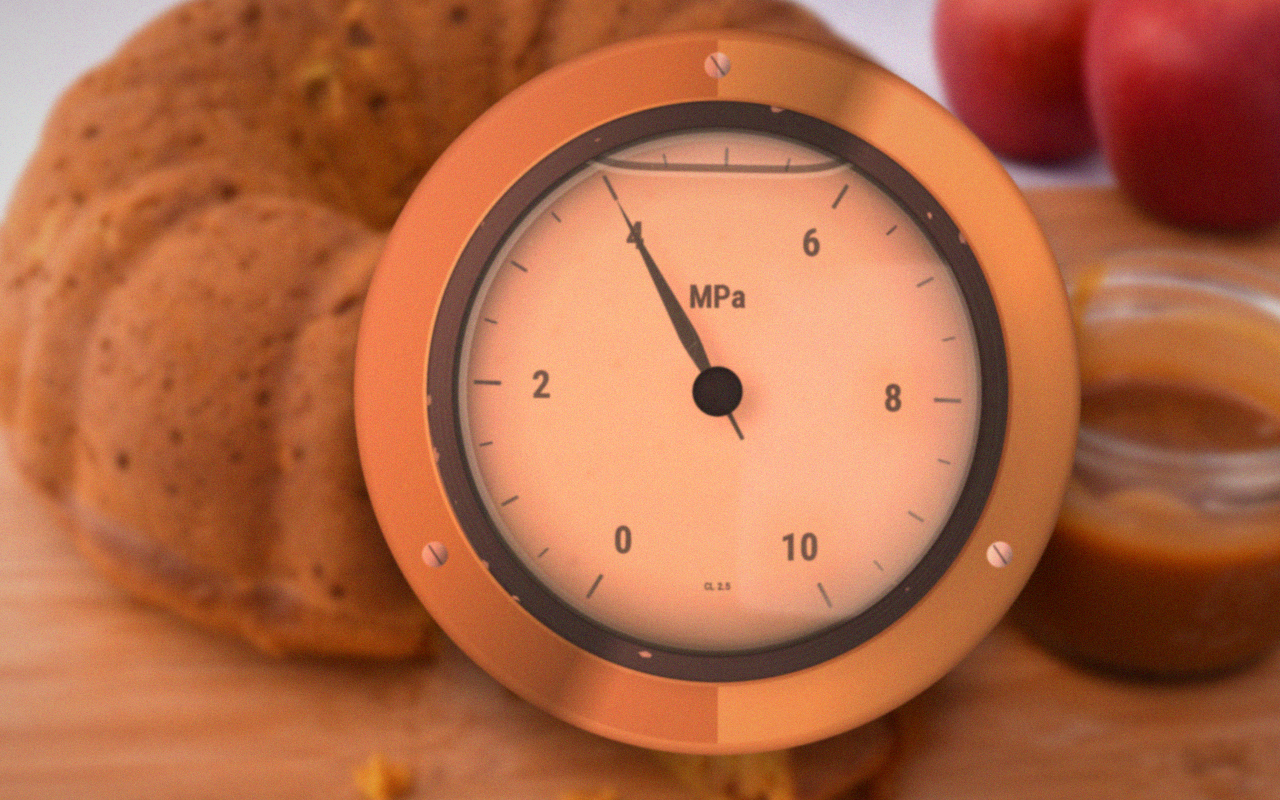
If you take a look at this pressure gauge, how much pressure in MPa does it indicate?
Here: 4 MPa
